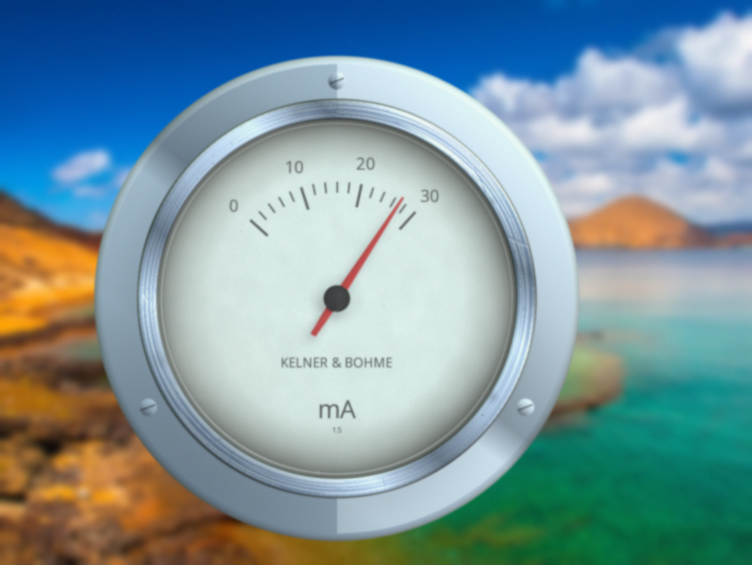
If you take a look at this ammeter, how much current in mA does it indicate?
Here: 27 mA
